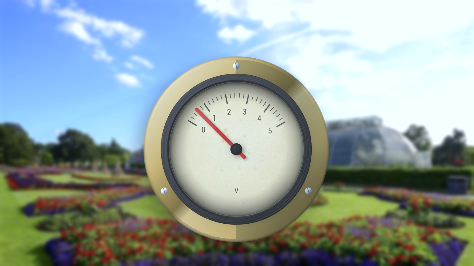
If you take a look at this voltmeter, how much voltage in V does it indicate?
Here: 0.6 V
